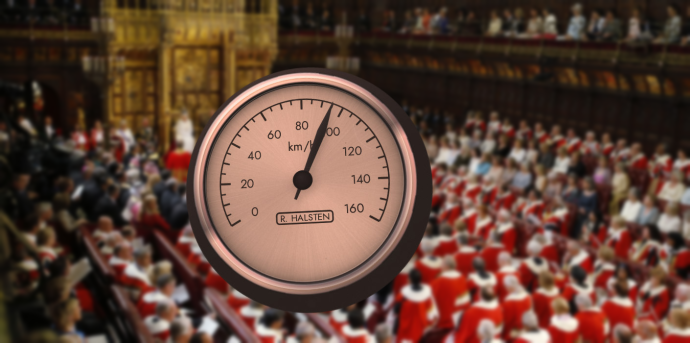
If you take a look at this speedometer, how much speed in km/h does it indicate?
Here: 95 km/h
